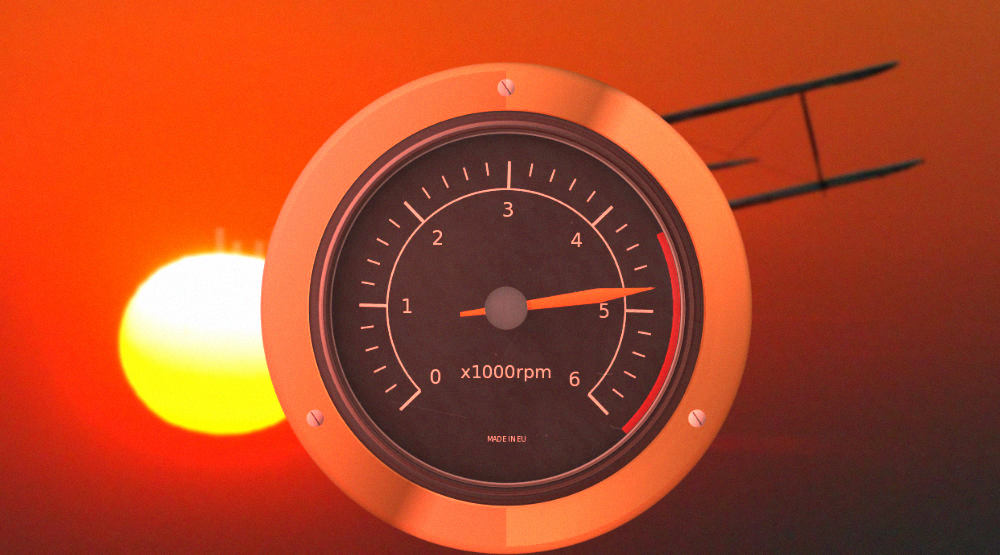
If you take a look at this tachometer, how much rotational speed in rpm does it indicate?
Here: 4800 rpm
